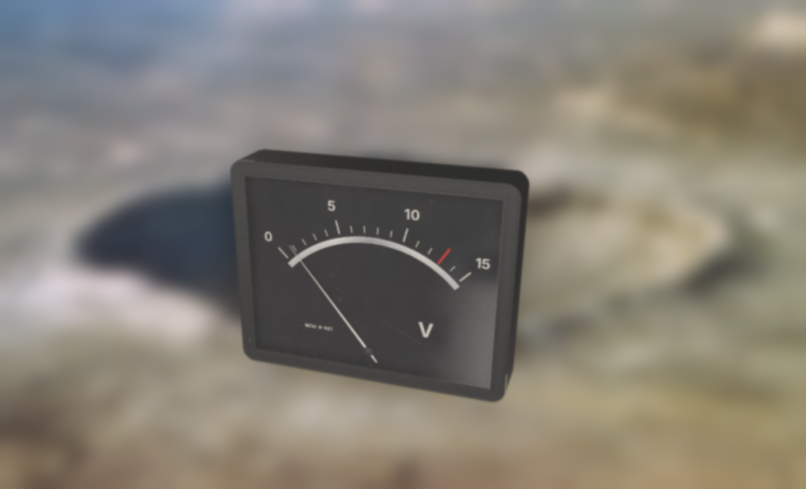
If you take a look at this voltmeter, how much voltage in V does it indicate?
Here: 1 V
